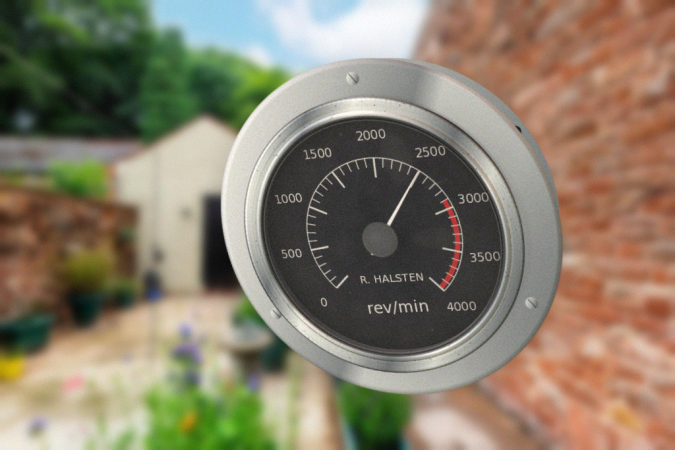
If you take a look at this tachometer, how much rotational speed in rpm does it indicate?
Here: 2500 rpm
